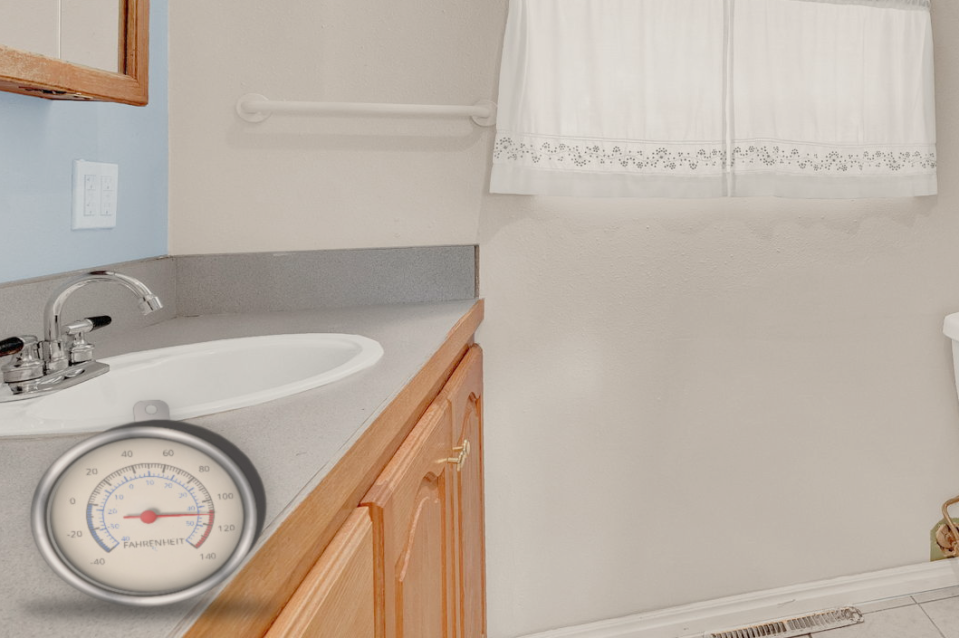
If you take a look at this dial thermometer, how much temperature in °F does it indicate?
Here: 110 °F
